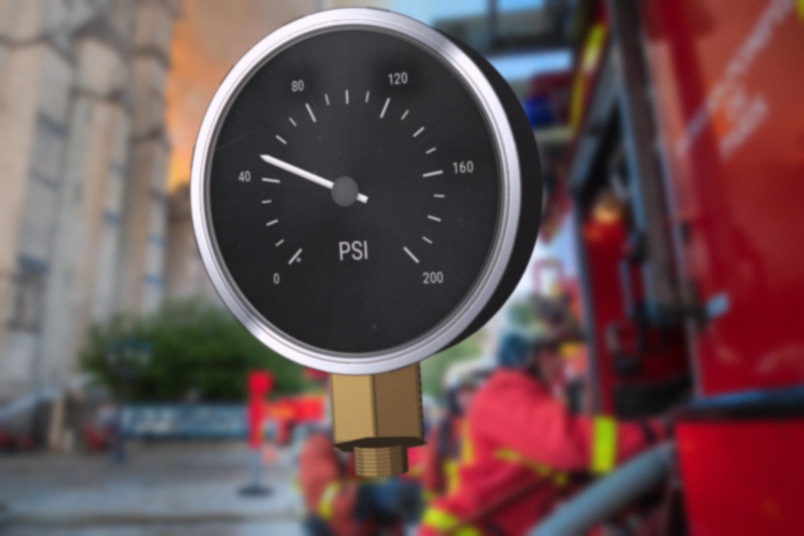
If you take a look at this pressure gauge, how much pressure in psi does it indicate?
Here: 50 psi
